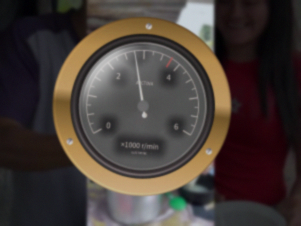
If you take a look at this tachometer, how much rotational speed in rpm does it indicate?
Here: 2750 rpm
